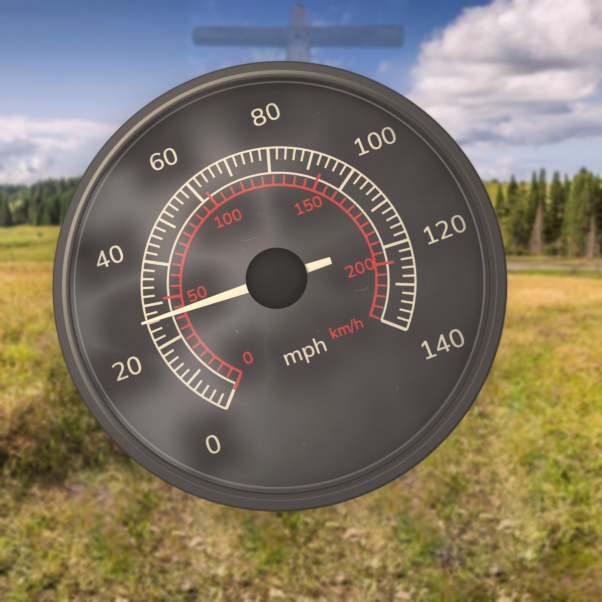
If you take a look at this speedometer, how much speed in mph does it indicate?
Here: 26 mph
